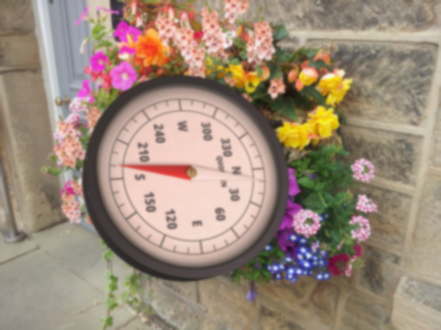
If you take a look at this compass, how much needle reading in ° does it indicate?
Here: 190 °
